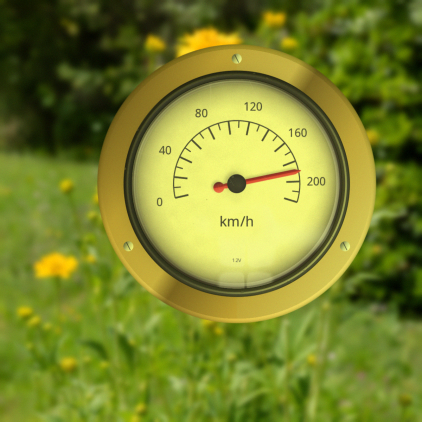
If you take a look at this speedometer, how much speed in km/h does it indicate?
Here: 190 km/h
